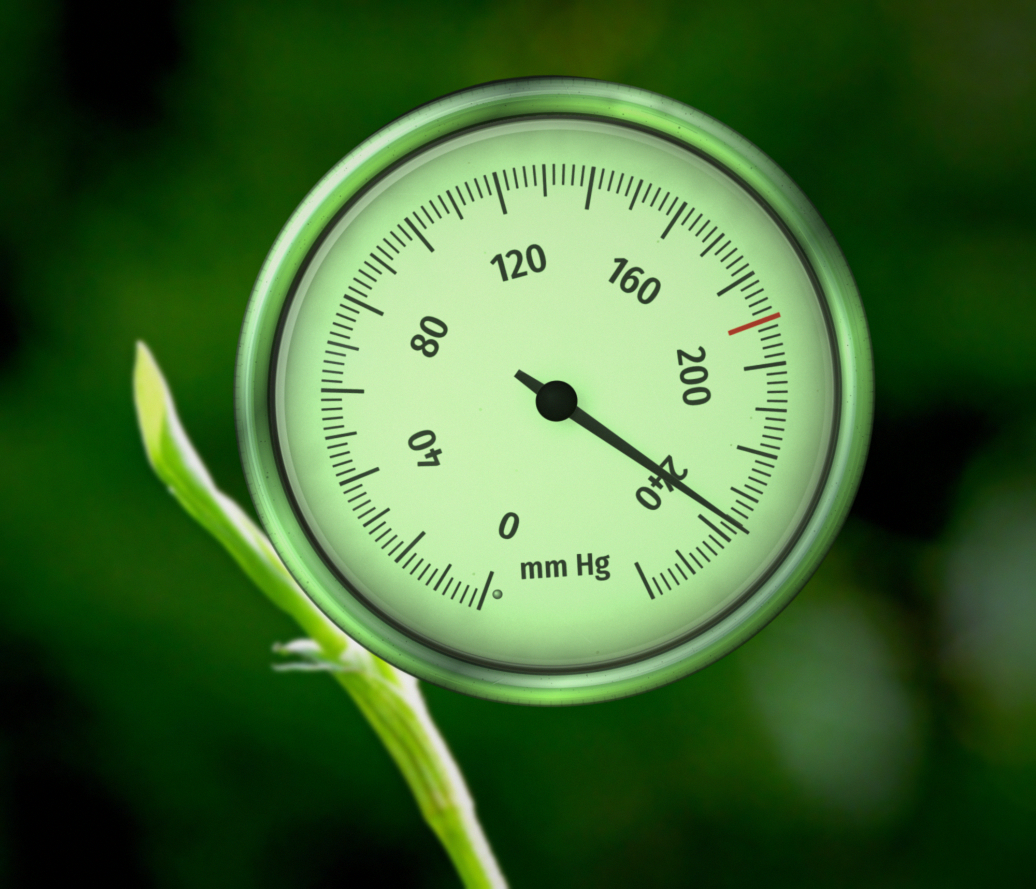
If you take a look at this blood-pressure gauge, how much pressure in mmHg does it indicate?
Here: 236 mmHg
